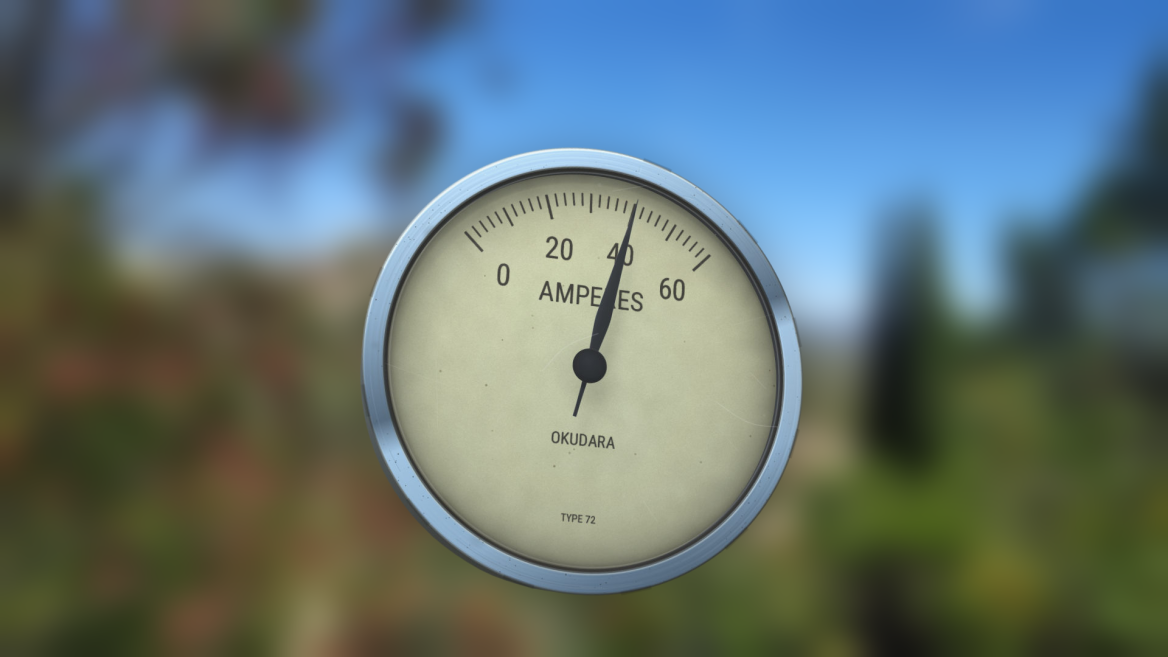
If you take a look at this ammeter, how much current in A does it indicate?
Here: 40 A
